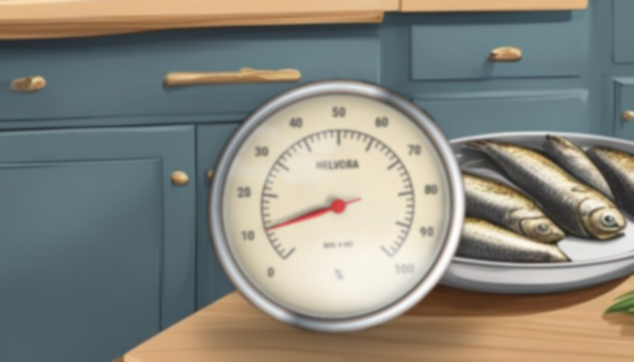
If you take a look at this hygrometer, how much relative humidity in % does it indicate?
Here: 10 %
